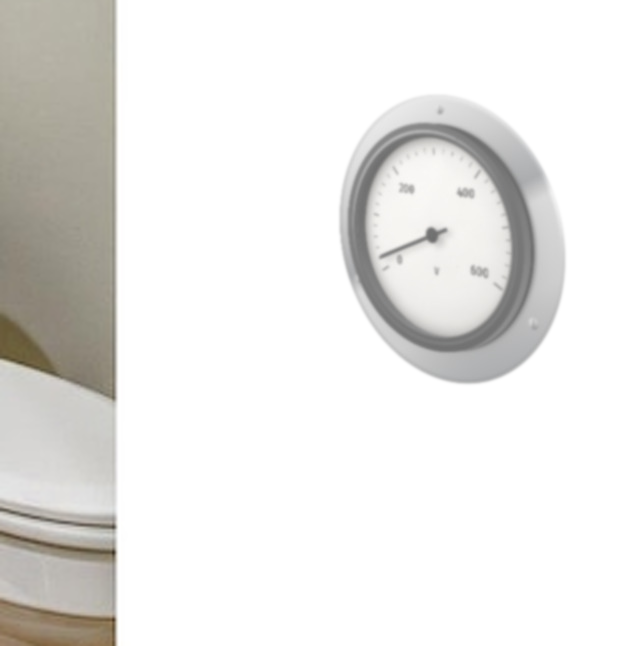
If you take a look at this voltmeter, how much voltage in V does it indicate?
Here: 20 V
